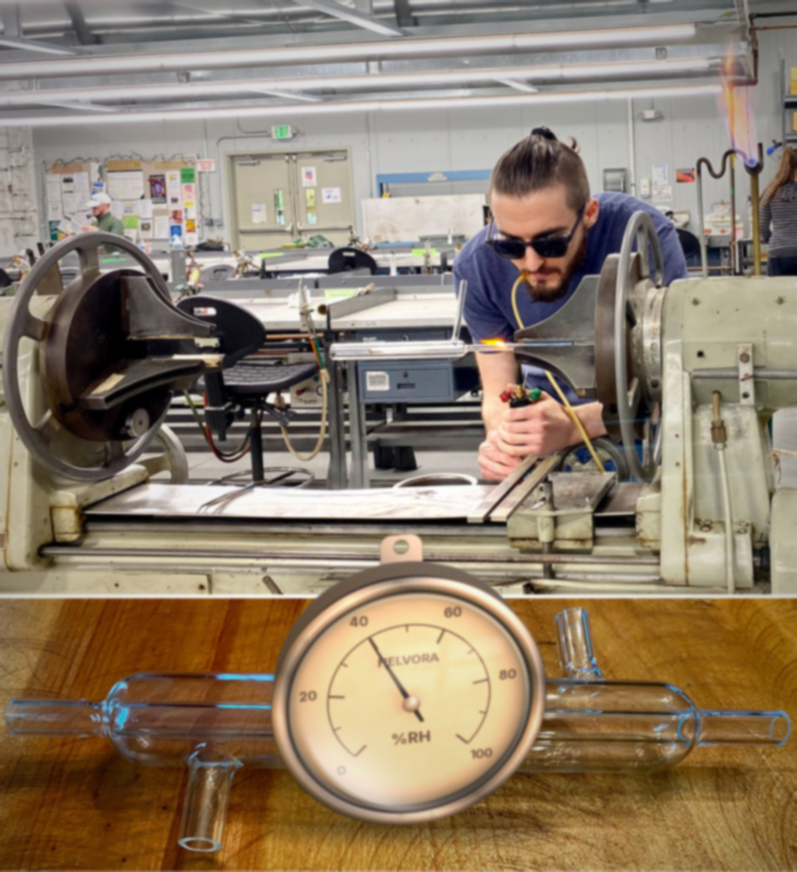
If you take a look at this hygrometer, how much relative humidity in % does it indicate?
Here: 40 %
